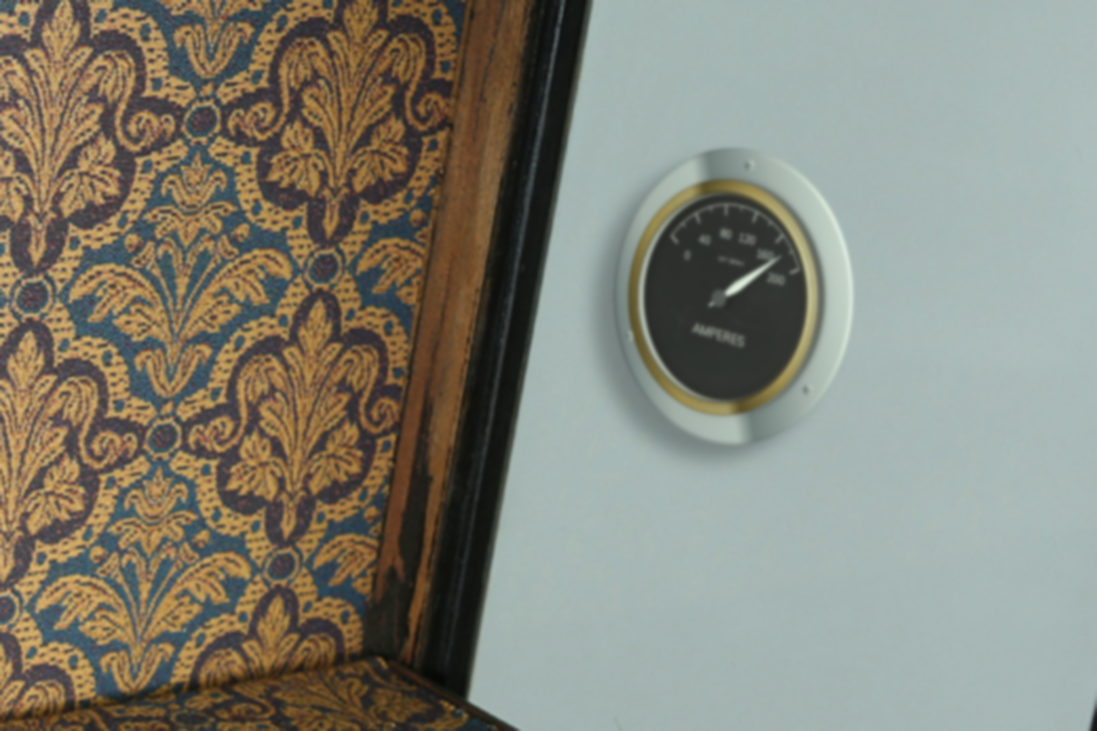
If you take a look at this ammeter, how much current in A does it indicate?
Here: 180 A
